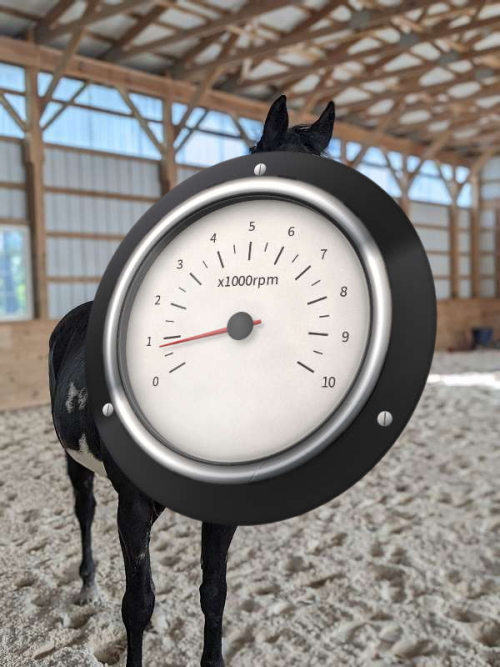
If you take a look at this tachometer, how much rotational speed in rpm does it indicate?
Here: 750 rpm
